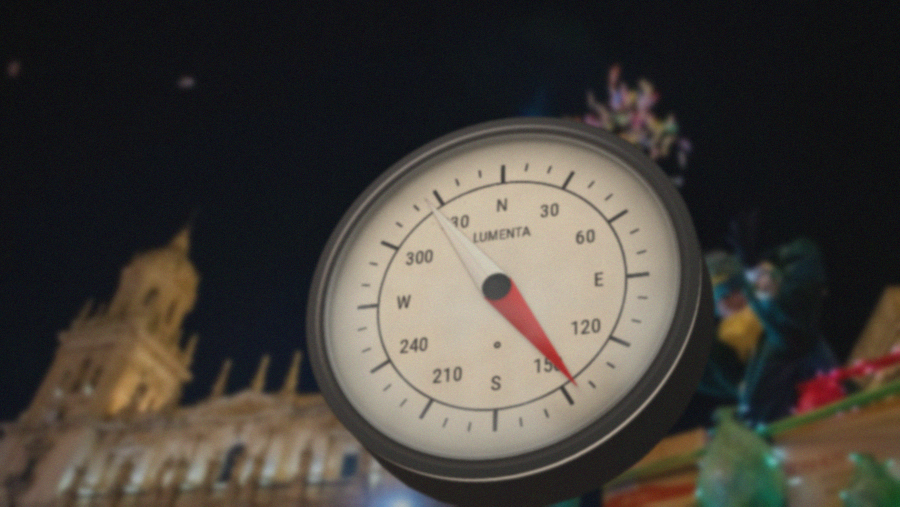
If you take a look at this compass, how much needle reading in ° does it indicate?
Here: 145 °
